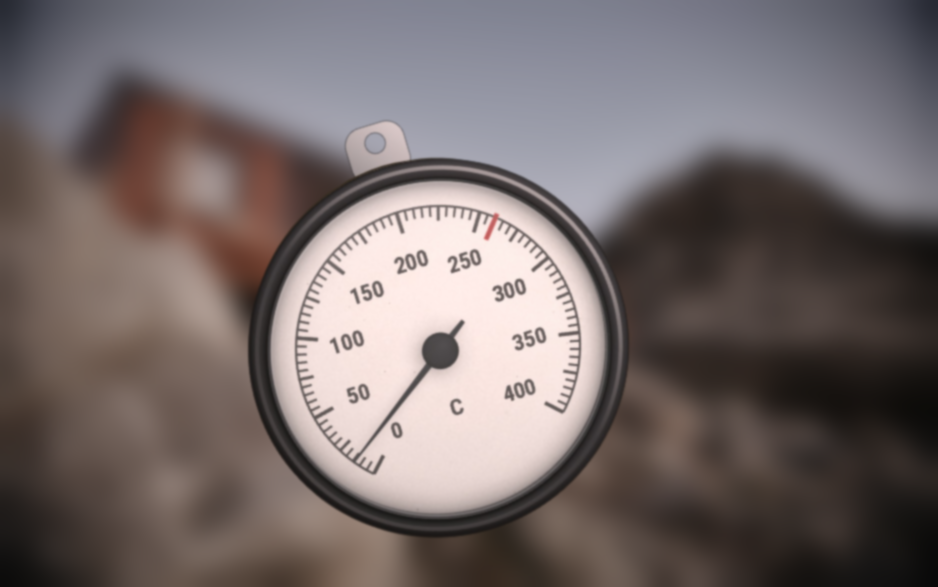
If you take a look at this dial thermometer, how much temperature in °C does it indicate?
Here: 15 °C
